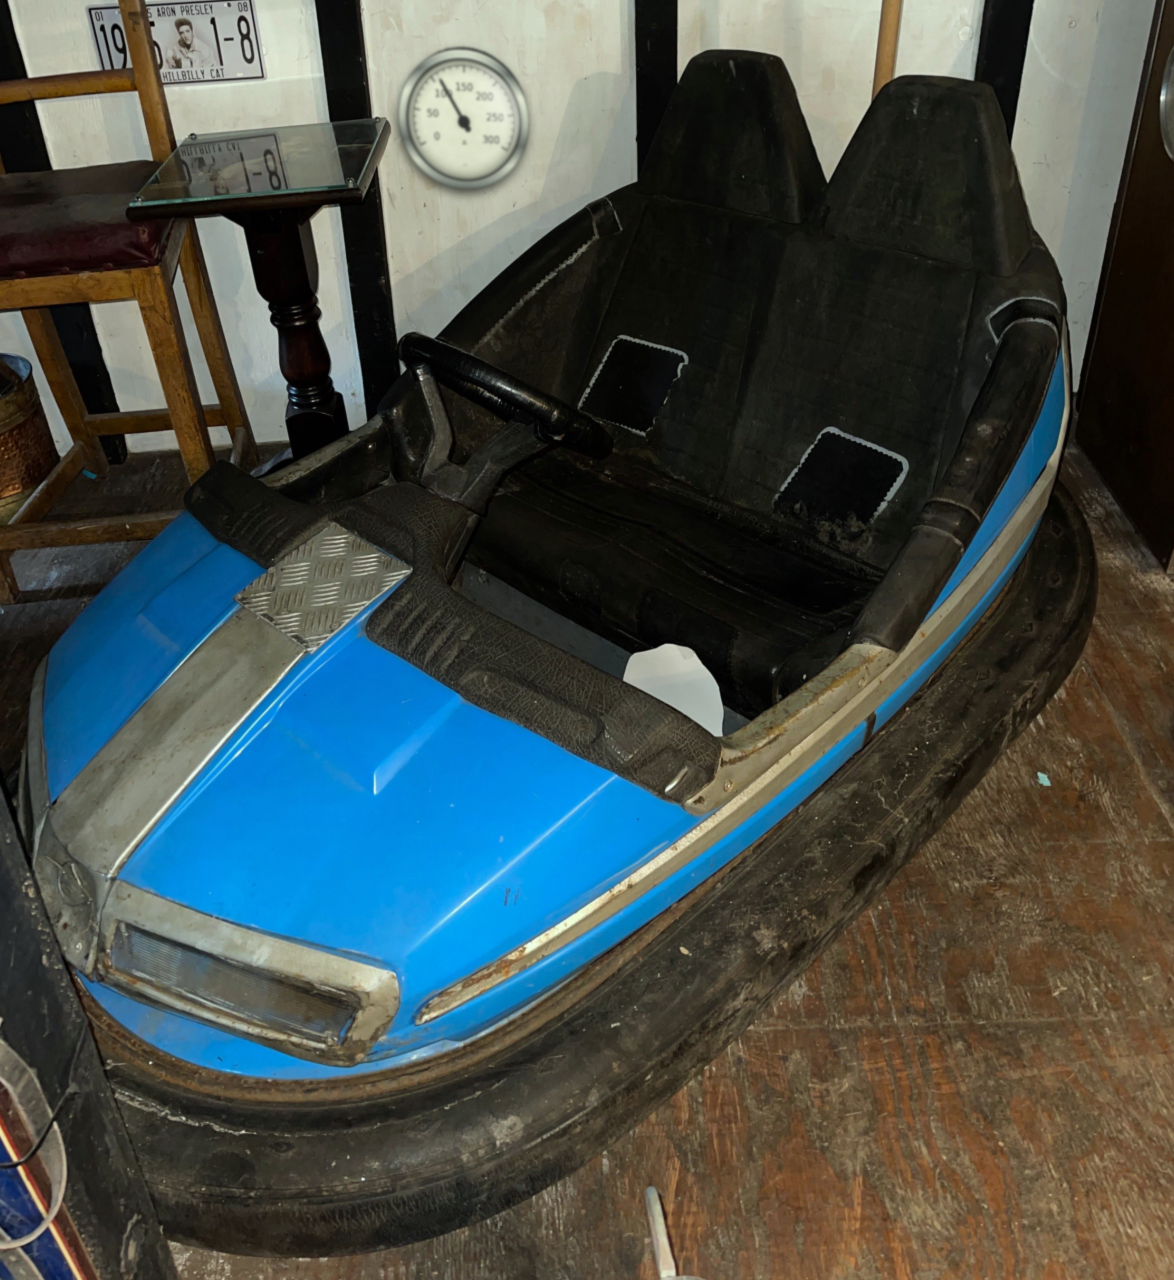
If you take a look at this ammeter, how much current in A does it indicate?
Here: 110 A
